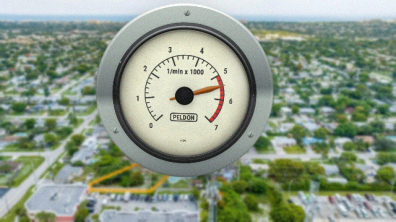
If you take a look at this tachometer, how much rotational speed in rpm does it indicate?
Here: 5400 rpm
